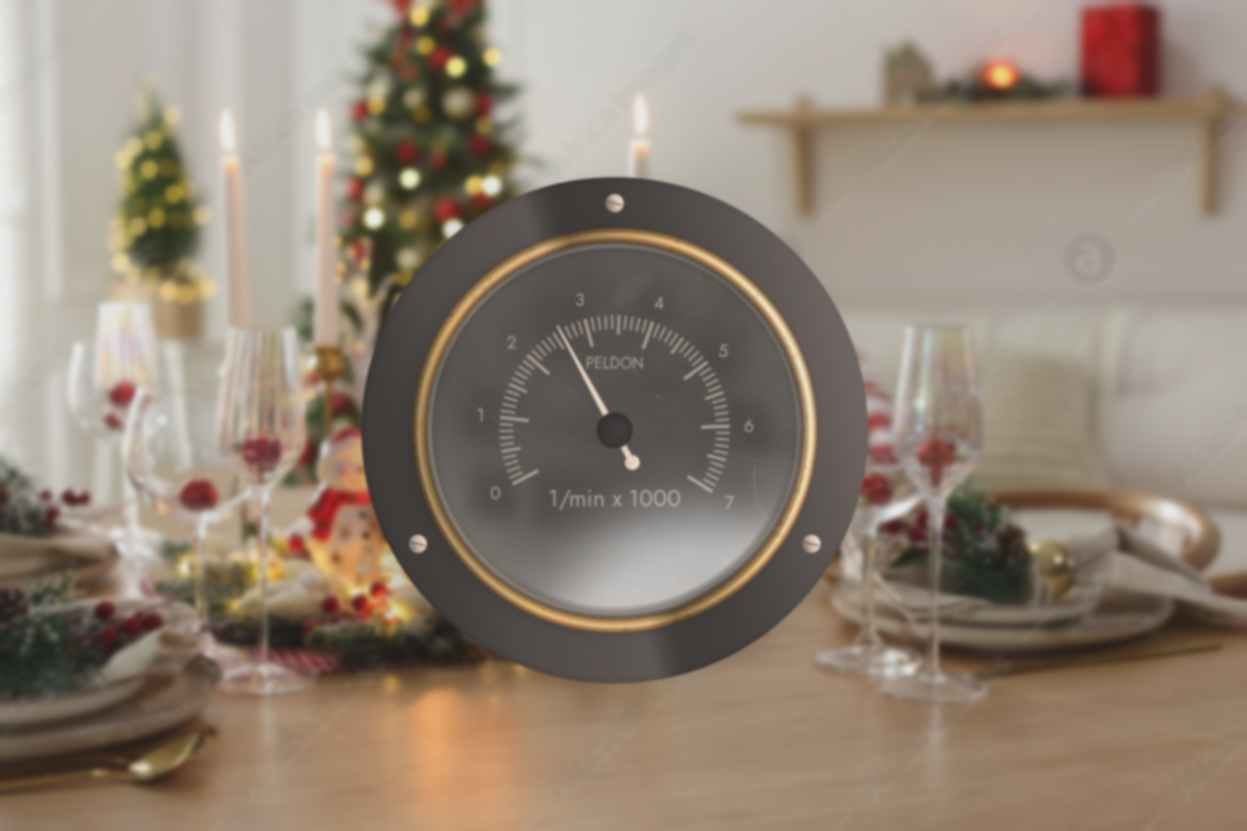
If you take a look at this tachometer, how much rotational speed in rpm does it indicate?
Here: 2600 rpm
